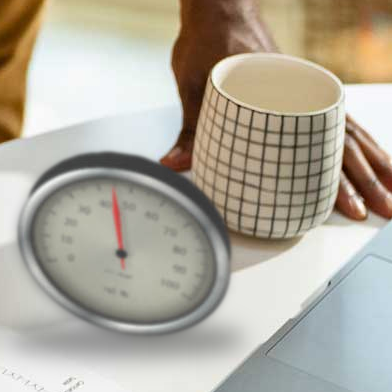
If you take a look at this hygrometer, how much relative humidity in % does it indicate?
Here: 45 %
